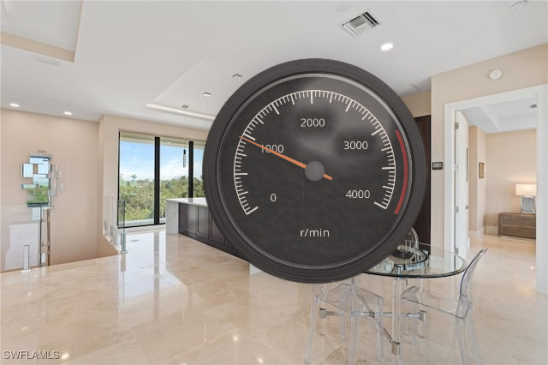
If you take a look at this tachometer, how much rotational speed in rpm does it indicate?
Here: 950 rpm
